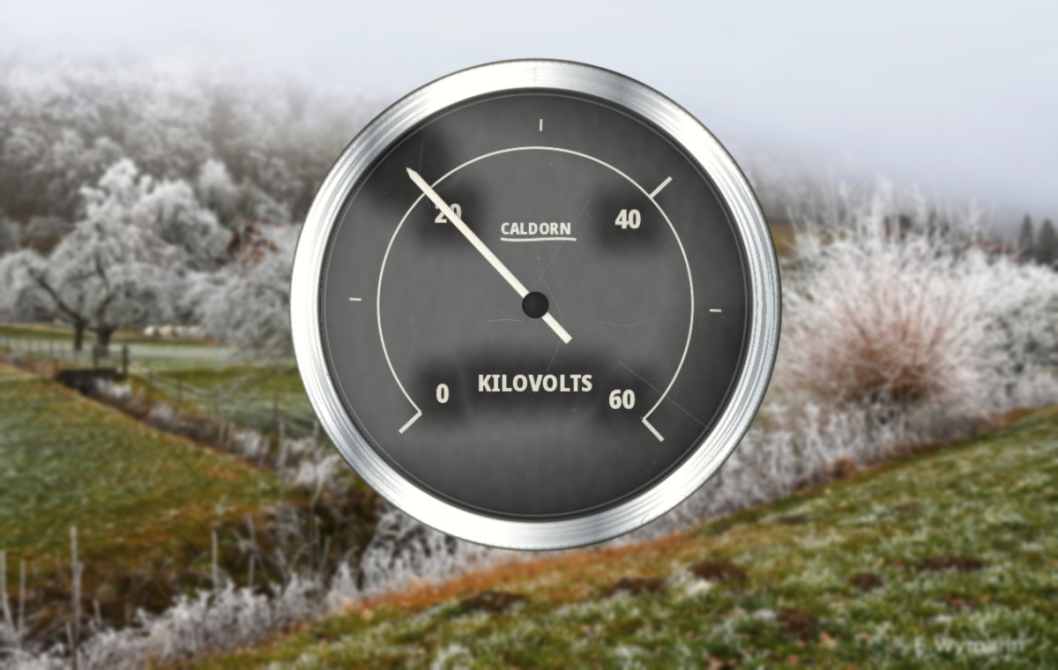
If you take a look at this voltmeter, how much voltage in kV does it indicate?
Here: 20 kV
